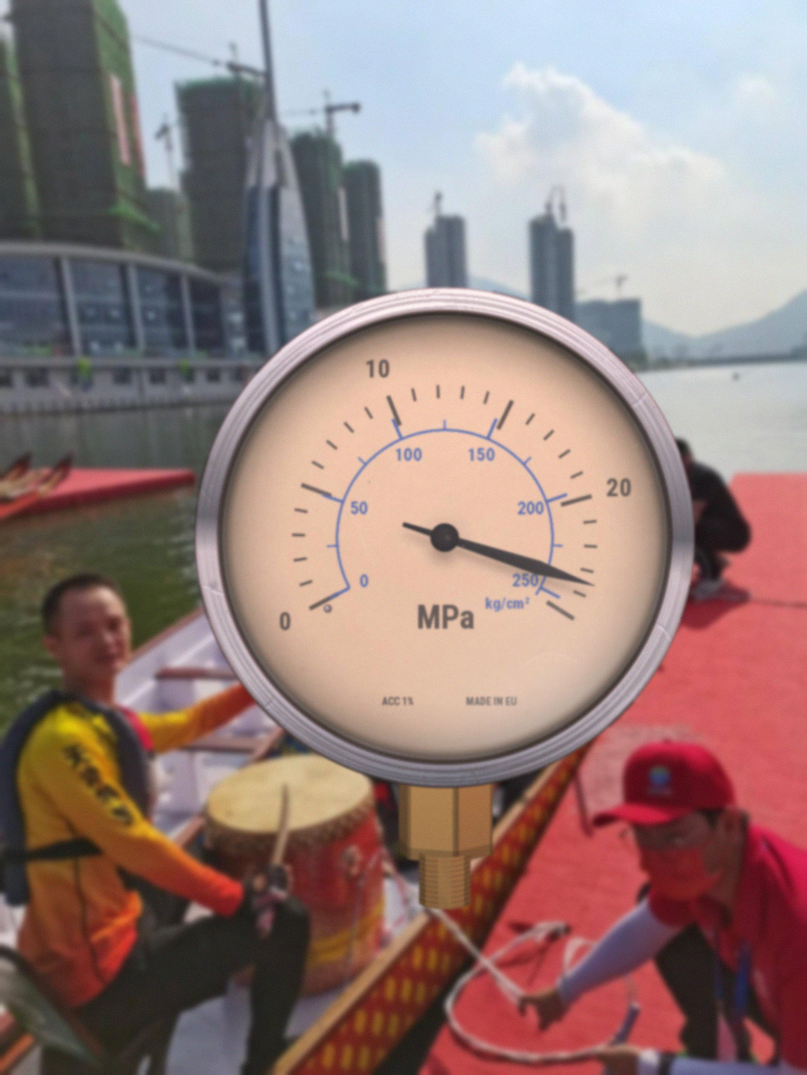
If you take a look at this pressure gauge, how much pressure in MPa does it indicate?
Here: 23.5 MPa
